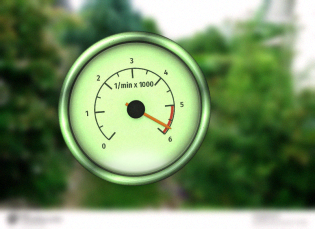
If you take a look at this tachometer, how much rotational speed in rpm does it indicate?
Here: 5750 rpm
